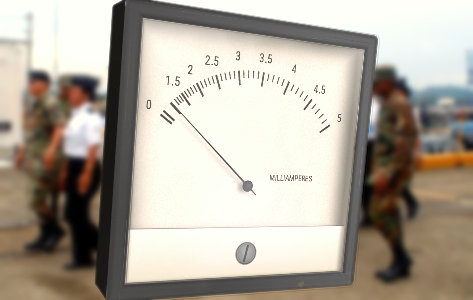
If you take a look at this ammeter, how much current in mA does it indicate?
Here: 1 mA
